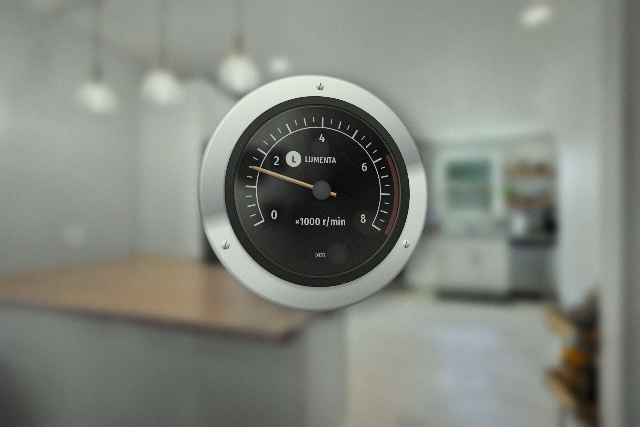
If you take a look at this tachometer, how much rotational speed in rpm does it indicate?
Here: 1500 rpm
